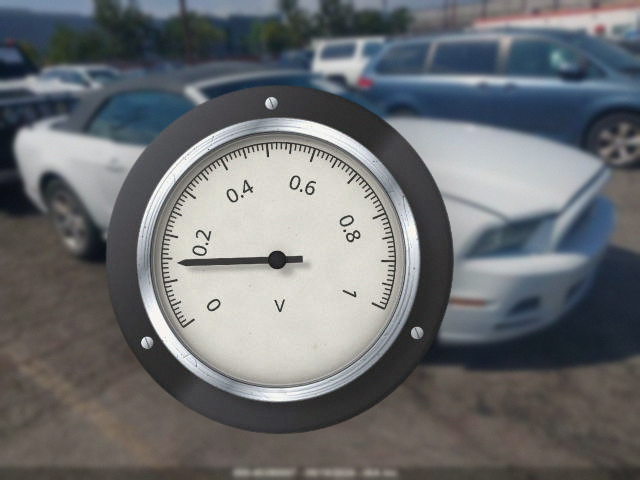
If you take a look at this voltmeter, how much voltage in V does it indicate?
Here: 0.14 V
